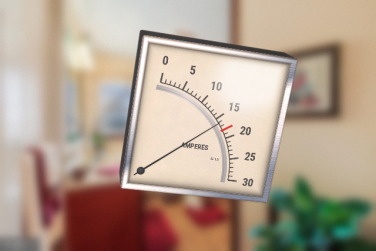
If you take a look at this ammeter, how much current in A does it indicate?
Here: 16 A
